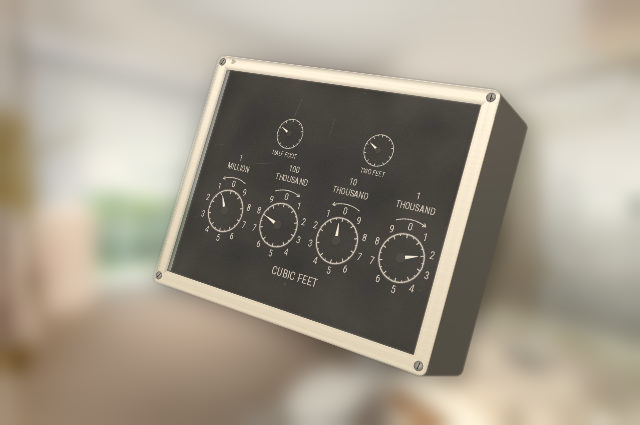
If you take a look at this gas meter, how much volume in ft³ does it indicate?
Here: 80200 ft³
